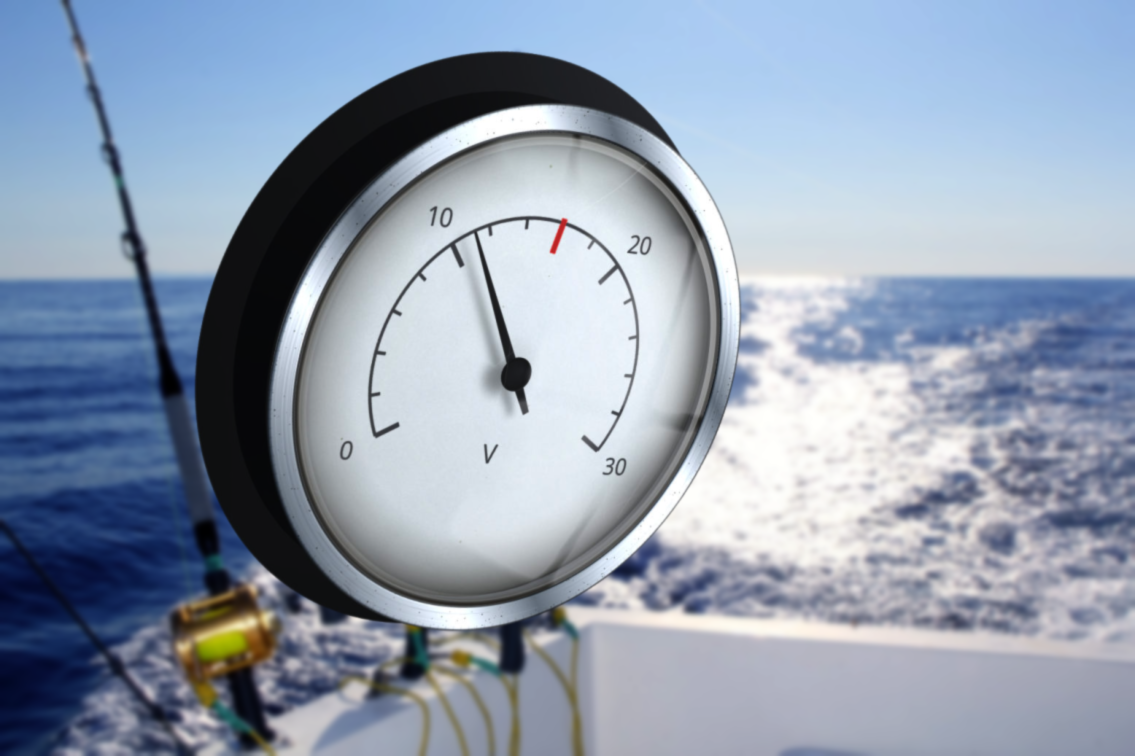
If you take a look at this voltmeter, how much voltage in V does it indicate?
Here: 11 V
